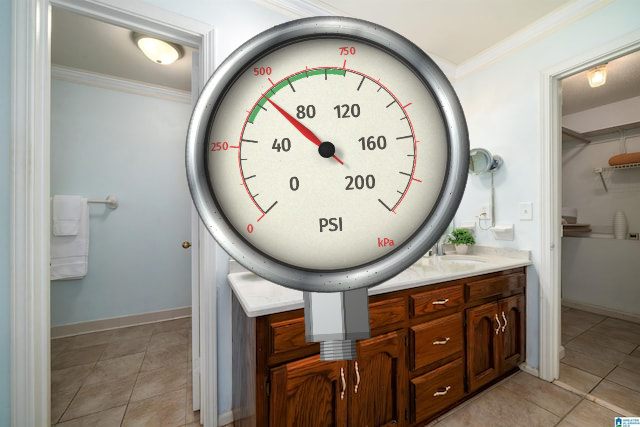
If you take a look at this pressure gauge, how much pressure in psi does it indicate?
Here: 65 psi
